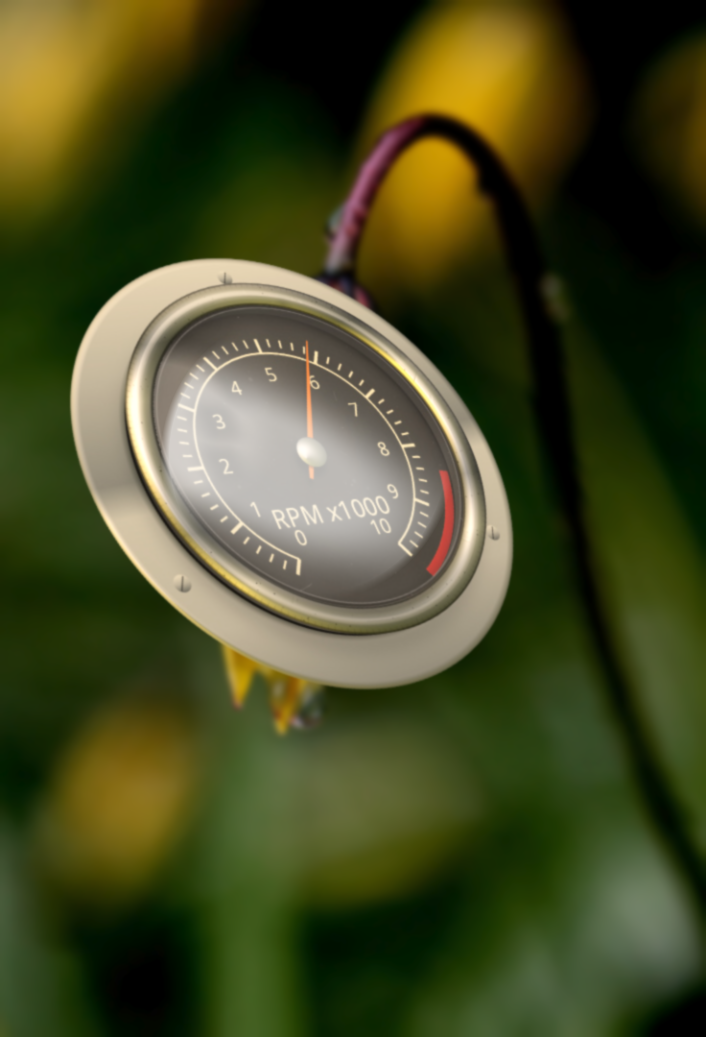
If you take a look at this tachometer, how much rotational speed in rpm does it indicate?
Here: 5800 rpm
